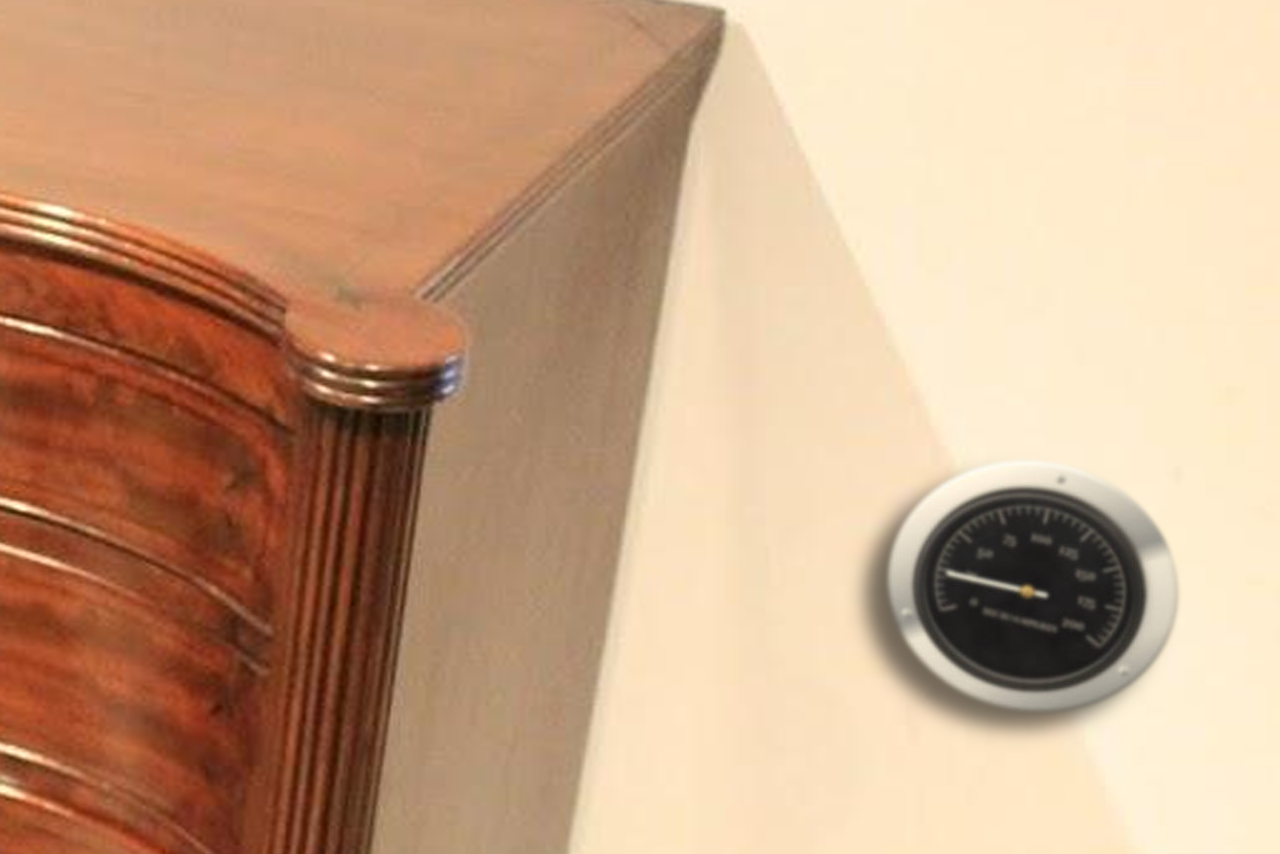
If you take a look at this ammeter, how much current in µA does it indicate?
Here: 25 µA
